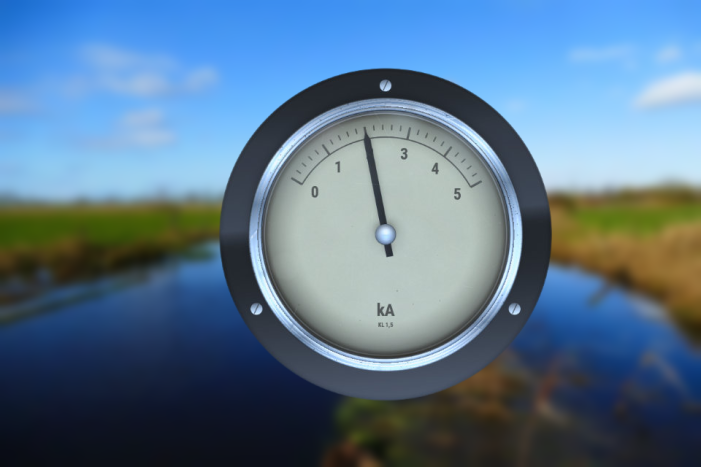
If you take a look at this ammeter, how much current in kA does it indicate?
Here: 2 kA
